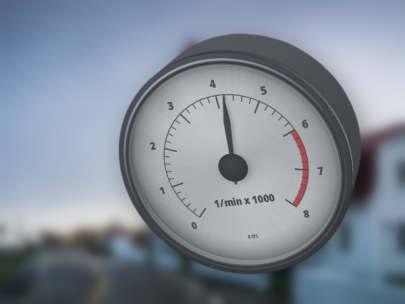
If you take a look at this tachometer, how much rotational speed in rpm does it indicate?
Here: 4200 rpm
